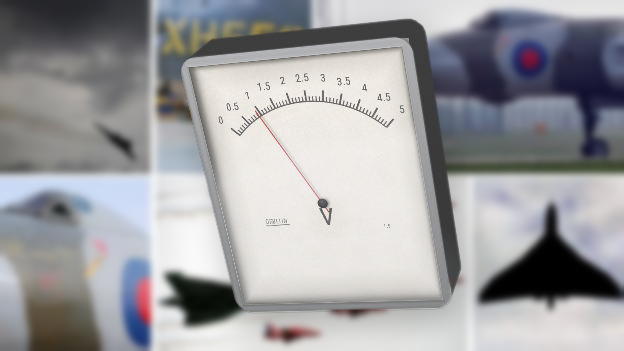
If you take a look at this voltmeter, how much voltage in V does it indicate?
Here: 1 V
